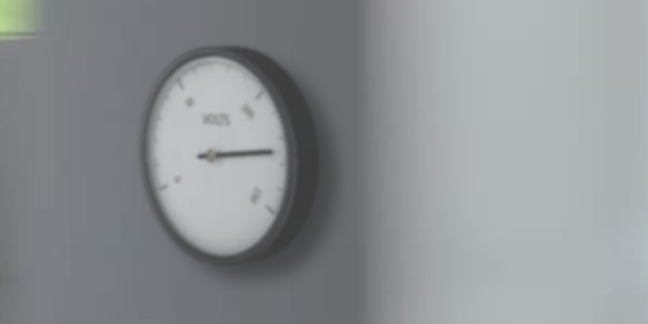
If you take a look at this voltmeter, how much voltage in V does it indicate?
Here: 125 V
